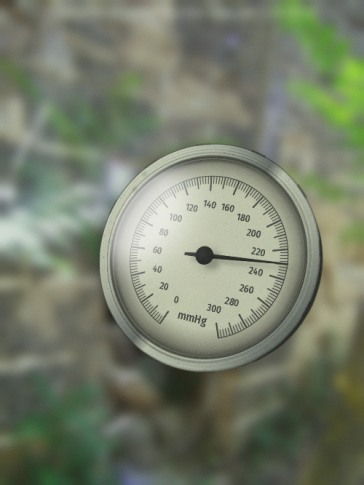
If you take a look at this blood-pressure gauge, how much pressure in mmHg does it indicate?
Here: 230 mmHg
